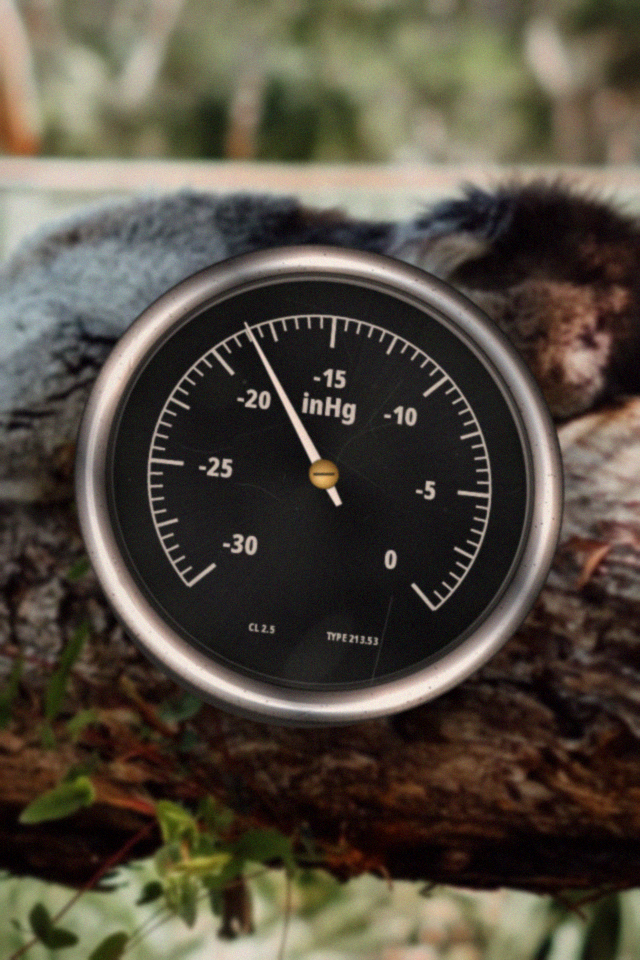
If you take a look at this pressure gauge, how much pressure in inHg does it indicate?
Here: -18.5 inHg
